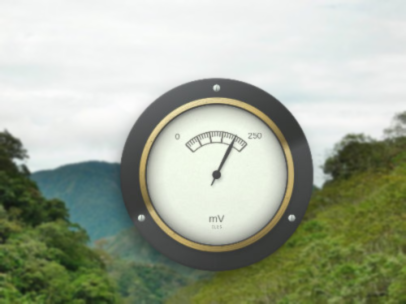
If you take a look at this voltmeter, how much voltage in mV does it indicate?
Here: 200 mV
